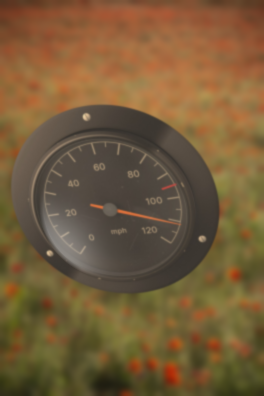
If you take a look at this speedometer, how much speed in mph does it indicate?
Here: 110 mph
